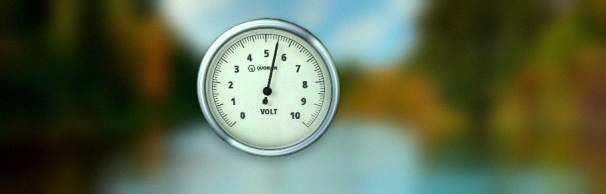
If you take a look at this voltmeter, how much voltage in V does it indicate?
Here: 5.5 V
